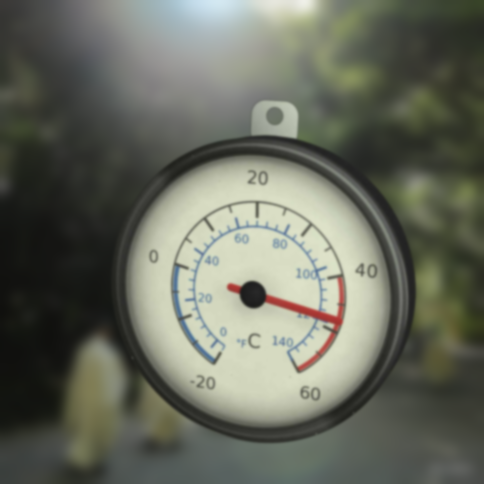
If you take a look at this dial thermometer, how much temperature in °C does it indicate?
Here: 47.5 °C
